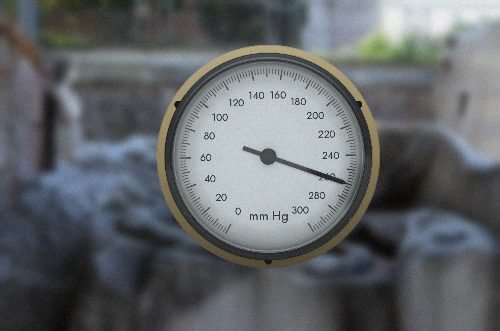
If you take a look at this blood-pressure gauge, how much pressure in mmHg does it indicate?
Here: 260 mmHg
